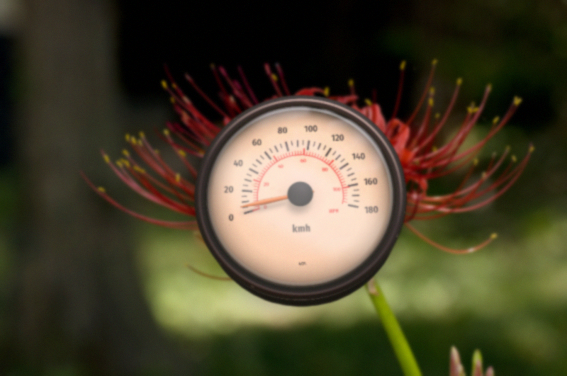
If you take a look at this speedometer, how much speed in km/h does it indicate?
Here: 5 km/h
